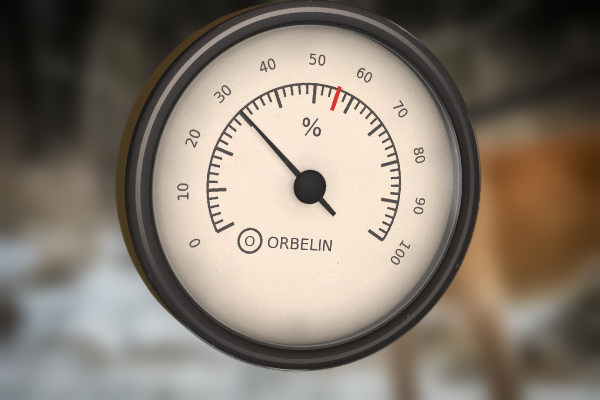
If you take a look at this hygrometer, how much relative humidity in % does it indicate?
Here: 30 %
